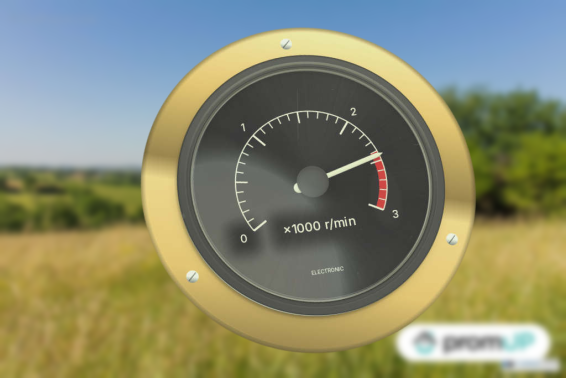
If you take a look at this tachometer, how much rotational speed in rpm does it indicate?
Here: 2450 rpm
